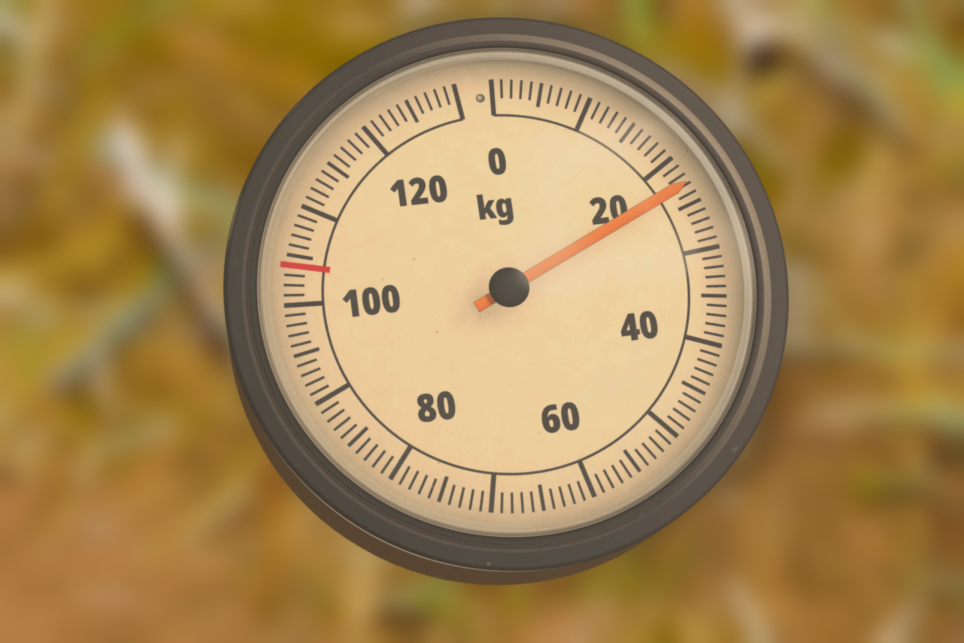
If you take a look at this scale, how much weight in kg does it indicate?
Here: 23 kg
